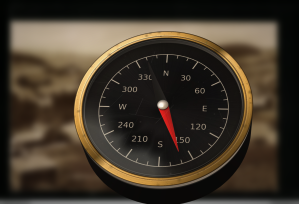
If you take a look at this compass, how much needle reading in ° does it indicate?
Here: 160 °
